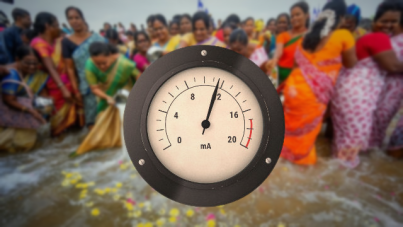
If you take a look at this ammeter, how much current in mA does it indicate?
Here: 11.5 mA
